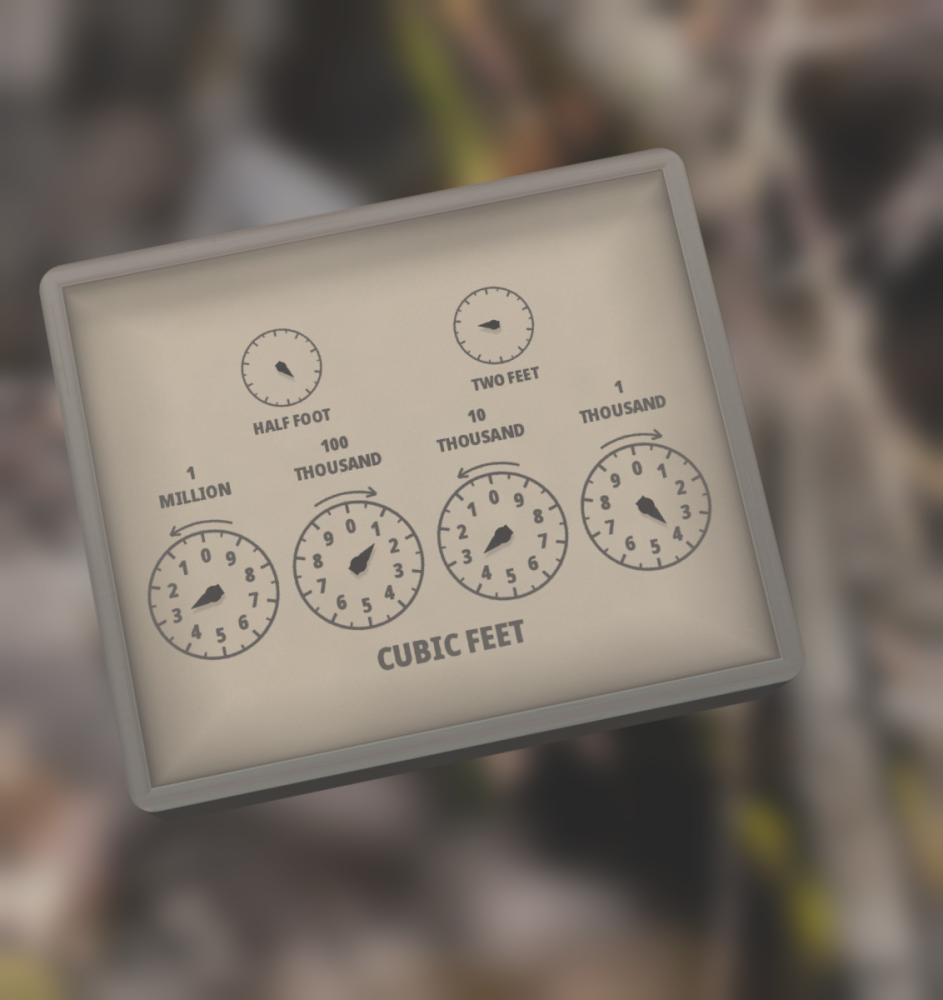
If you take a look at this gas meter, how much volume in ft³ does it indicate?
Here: 313400 ft³
